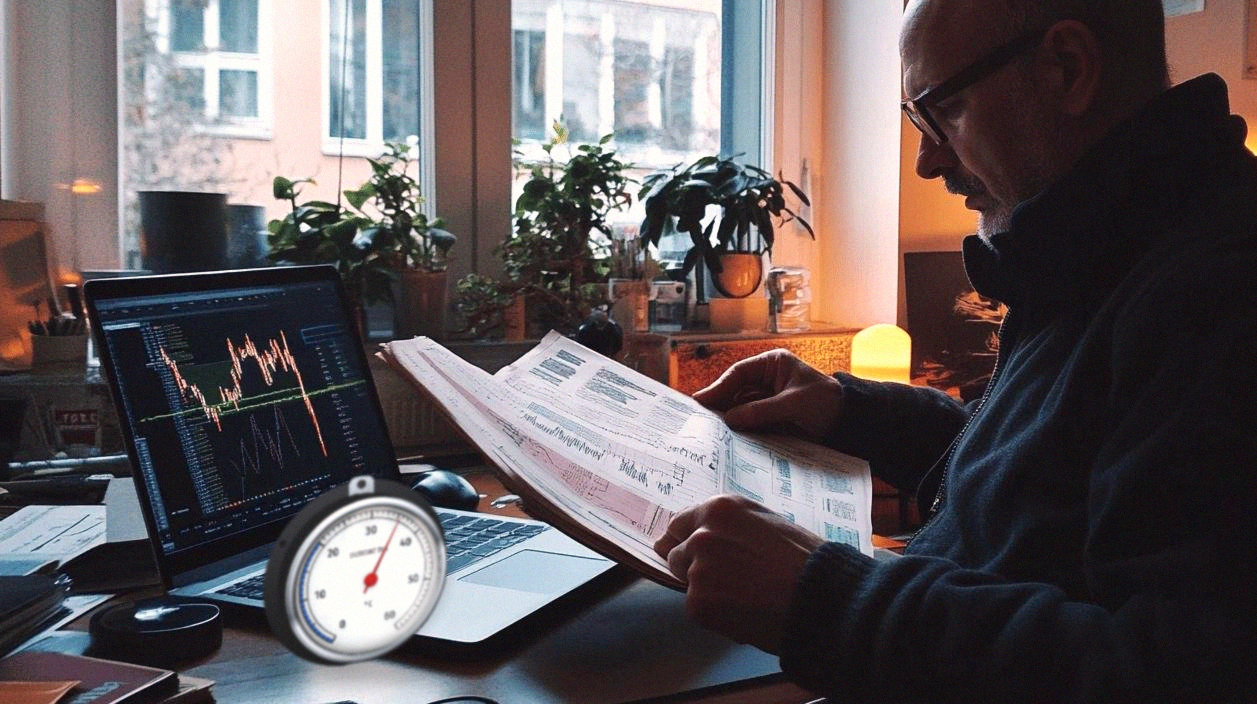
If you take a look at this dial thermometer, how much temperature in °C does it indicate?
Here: 35 °C
